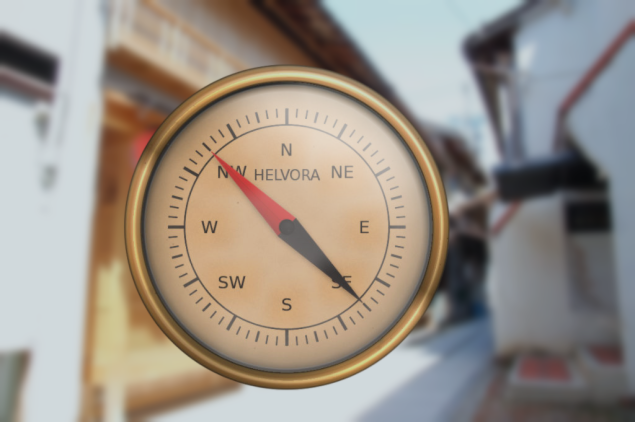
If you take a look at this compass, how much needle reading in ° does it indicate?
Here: 315 °
